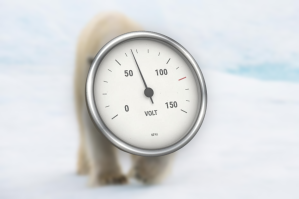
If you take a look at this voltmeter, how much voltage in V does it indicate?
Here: 65 V
